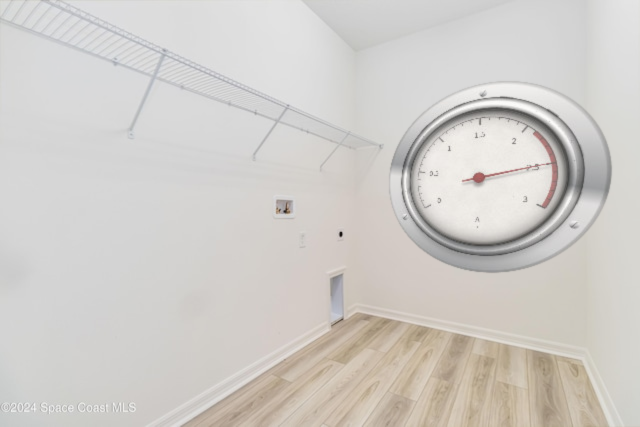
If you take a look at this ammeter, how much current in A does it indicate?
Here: 2.5 A
